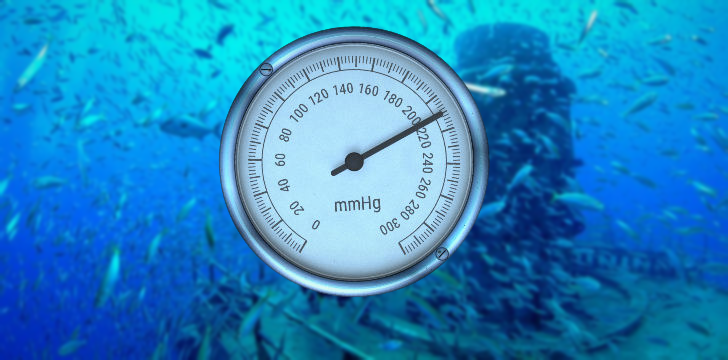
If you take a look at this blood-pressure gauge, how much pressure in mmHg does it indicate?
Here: 210 mmHg
